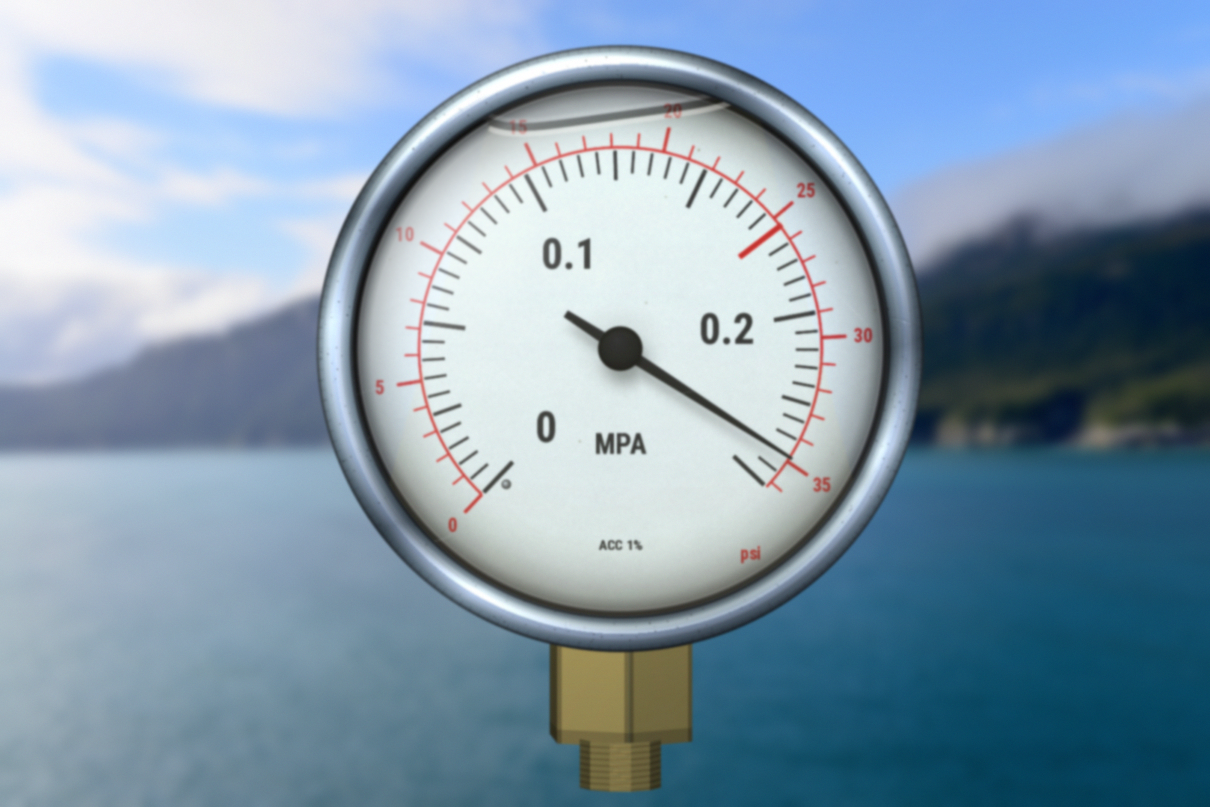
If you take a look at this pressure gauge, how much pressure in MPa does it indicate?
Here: 0.24 MPa
